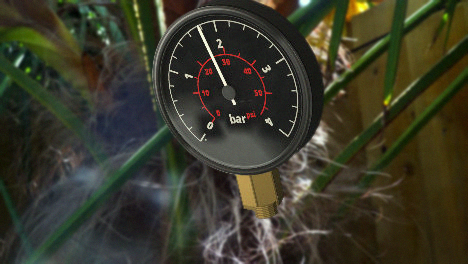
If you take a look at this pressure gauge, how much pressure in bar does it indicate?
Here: 1.8 bar
